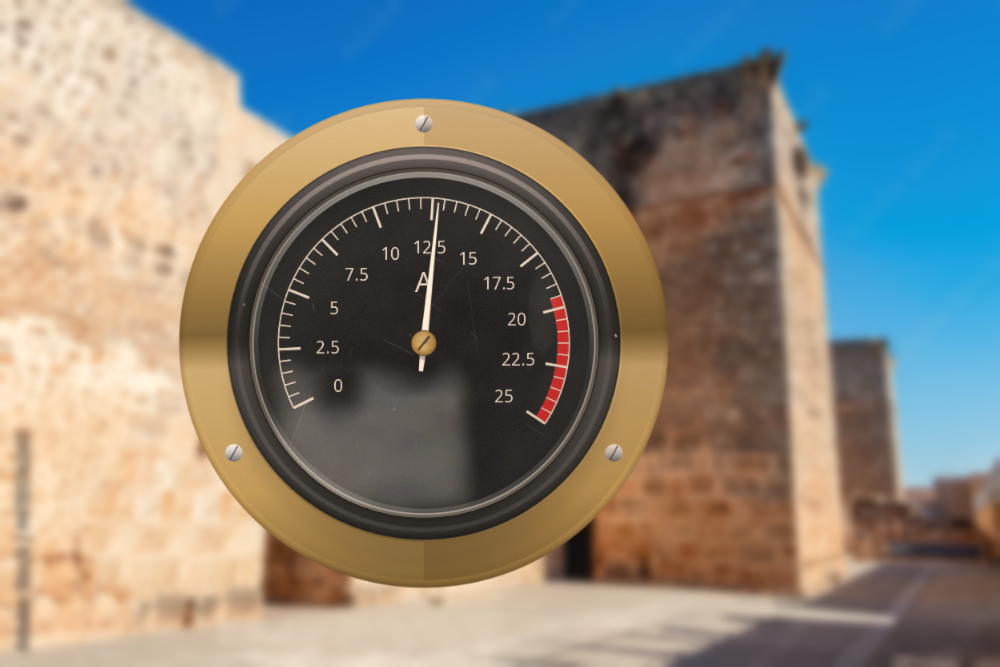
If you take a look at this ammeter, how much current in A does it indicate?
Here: 12.75 A
